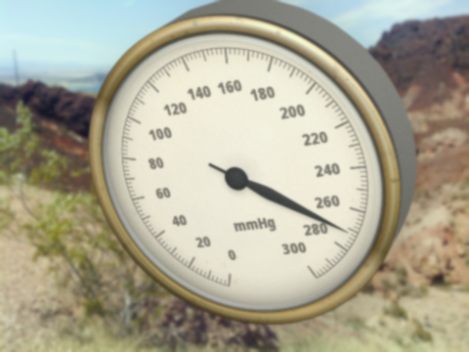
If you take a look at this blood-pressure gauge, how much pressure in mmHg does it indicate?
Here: 270 mmHg
